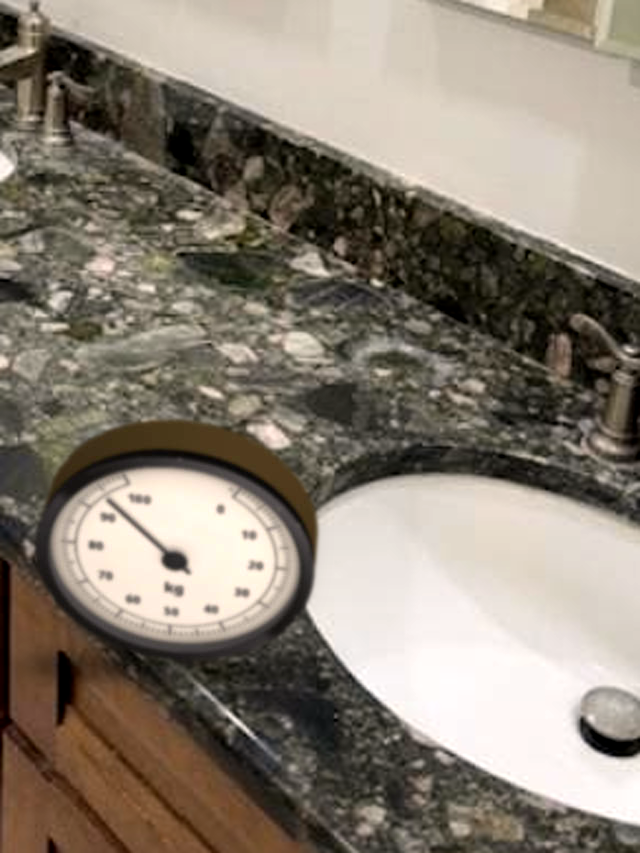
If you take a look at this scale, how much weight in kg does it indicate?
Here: 95 kg
